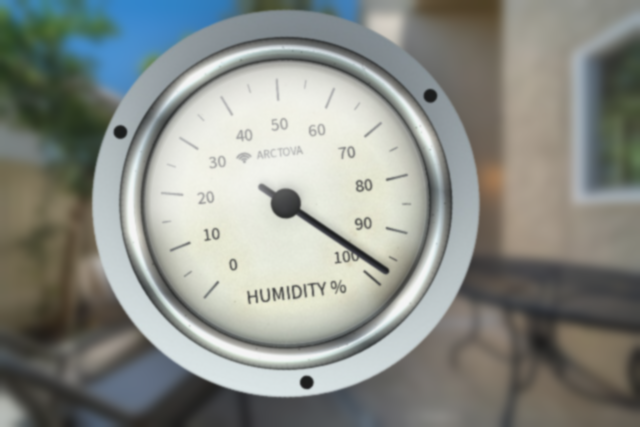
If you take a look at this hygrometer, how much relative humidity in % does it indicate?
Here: 97.5 %
